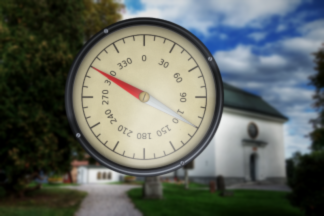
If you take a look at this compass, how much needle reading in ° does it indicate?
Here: 300 °
